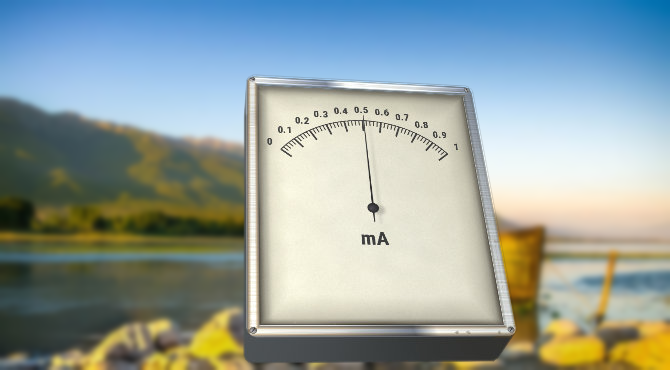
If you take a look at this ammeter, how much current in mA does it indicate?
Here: 0.5 mA
